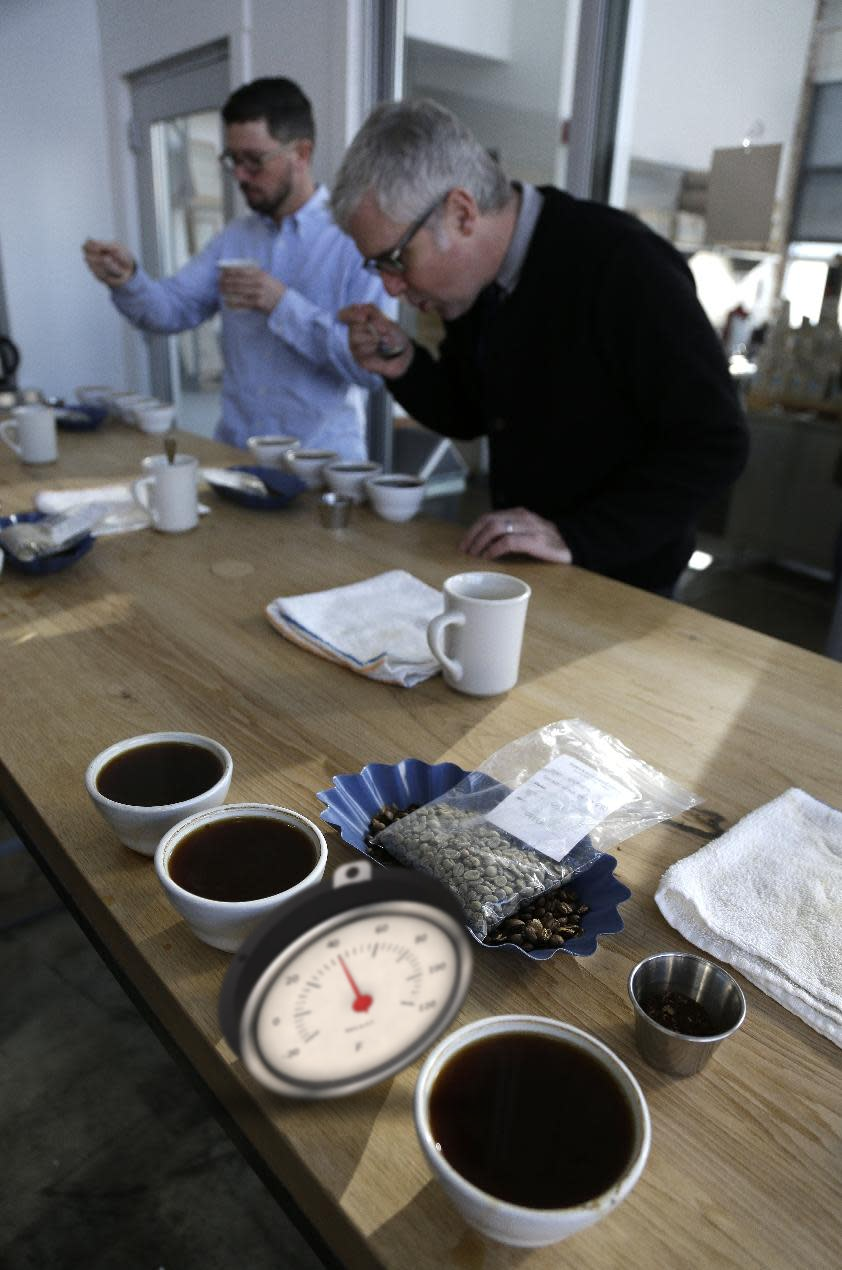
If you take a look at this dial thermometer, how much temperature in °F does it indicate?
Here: 40 °F
